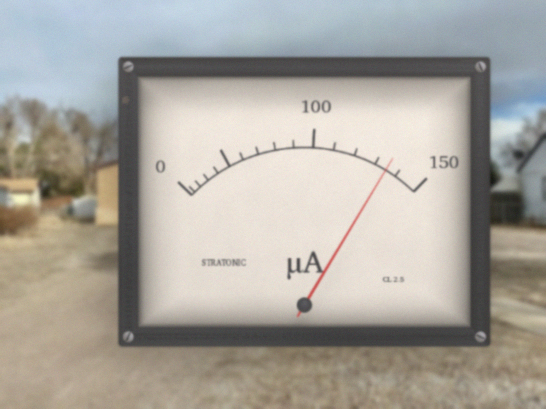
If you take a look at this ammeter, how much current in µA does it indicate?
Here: 135 µA
